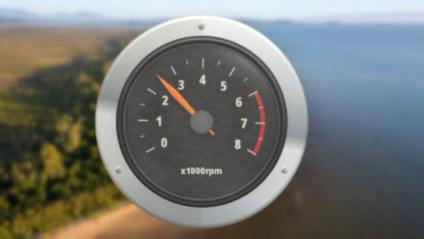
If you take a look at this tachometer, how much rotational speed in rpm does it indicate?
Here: 2500 rpm
